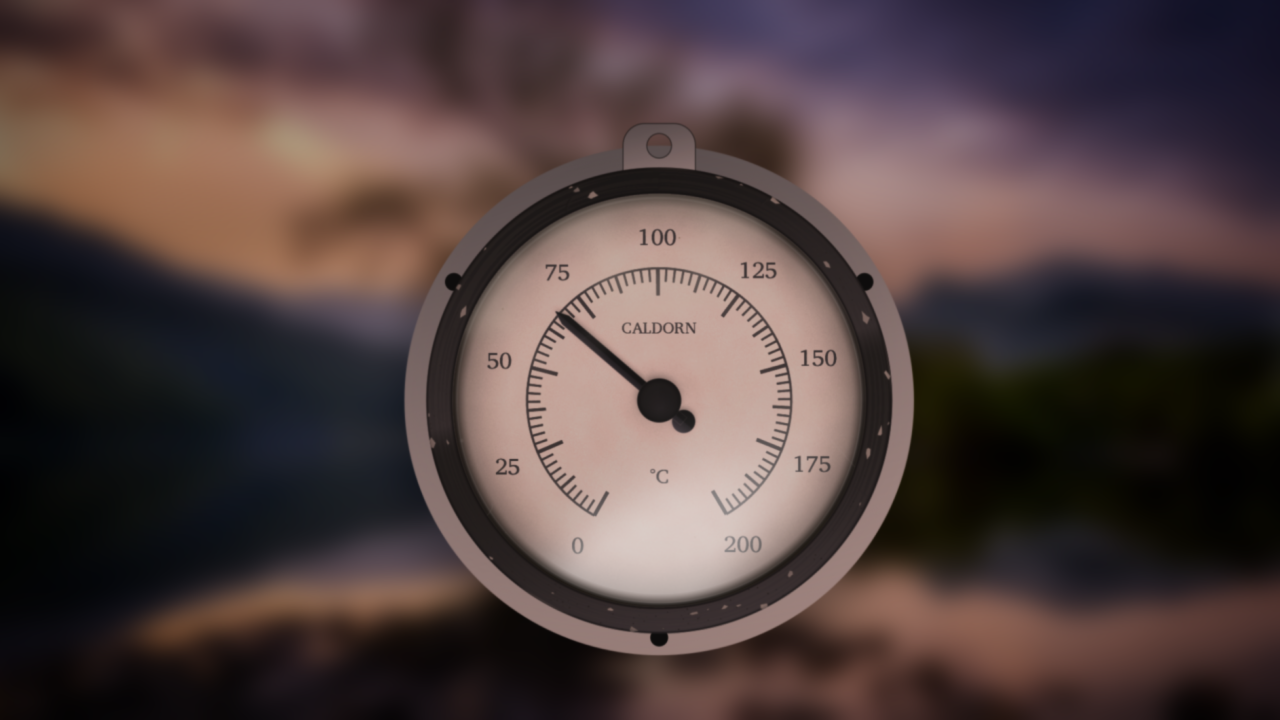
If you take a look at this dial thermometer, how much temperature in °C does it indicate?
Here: 67.5 °C
